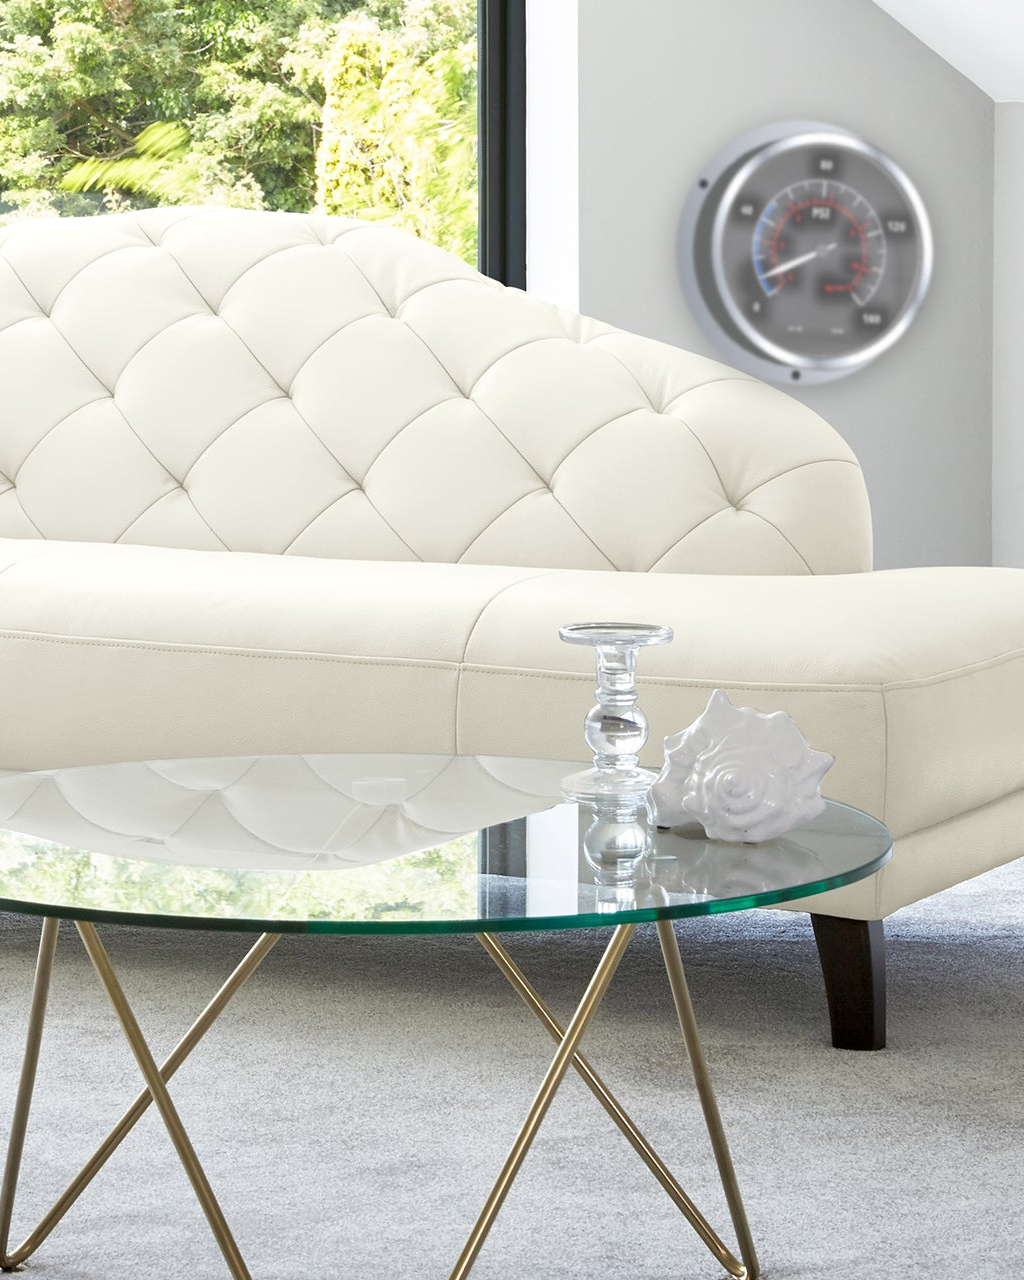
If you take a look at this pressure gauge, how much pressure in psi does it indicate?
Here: 10 psi
